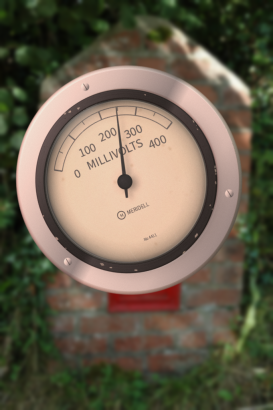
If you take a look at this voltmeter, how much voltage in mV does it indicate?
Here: 250 mV
